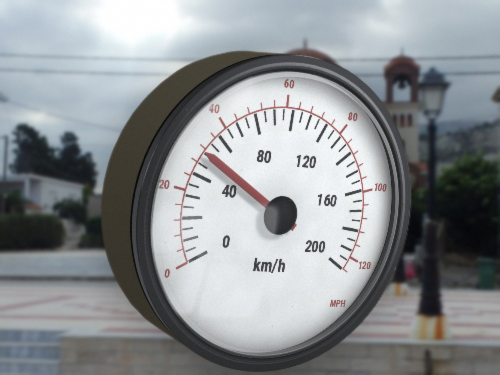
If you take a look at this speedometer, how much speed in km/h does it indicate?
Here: 50 km/h
